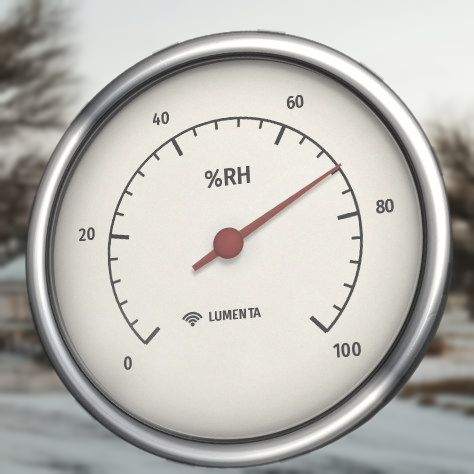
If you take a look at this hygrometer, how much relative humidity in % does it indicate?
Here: 72 %
